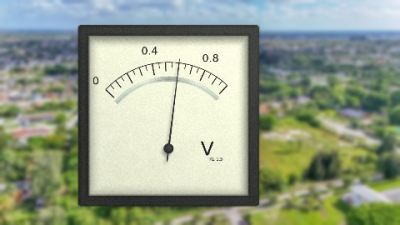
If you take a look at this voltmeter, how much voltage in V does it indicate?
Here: 0.6 V
